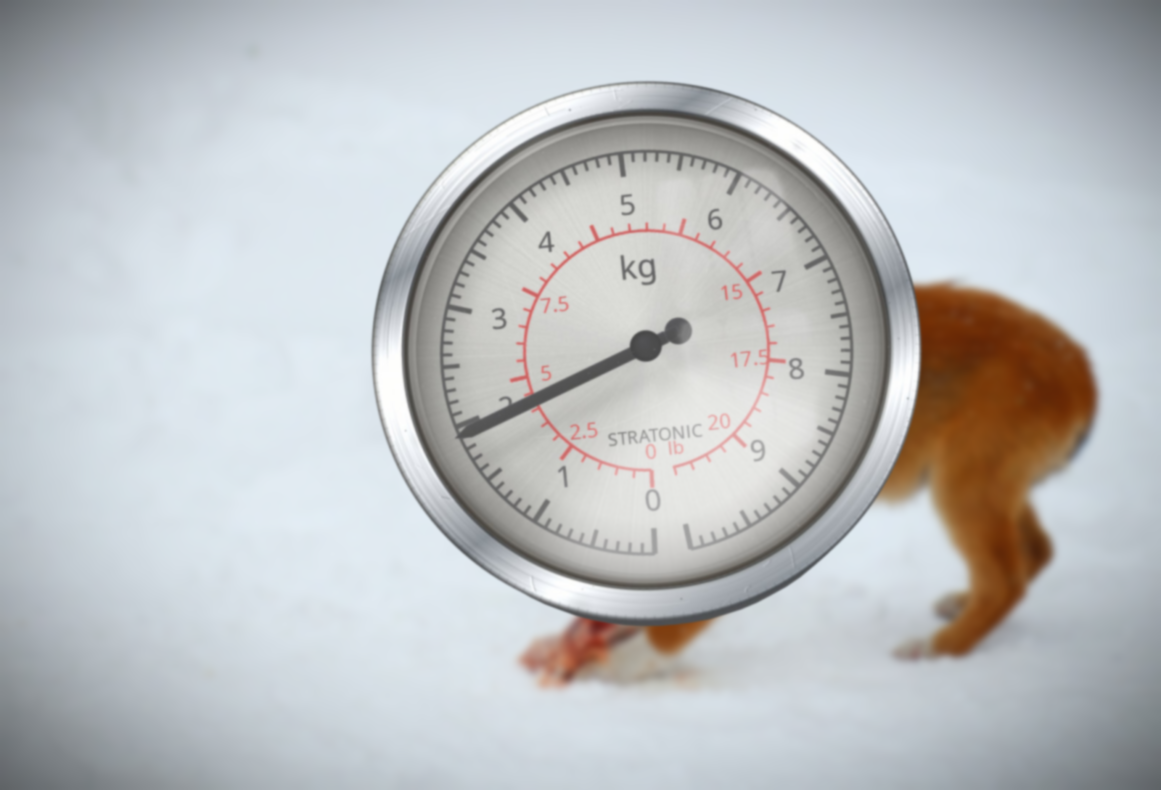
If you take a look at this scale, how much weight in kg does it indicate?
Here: 1.9 kg
